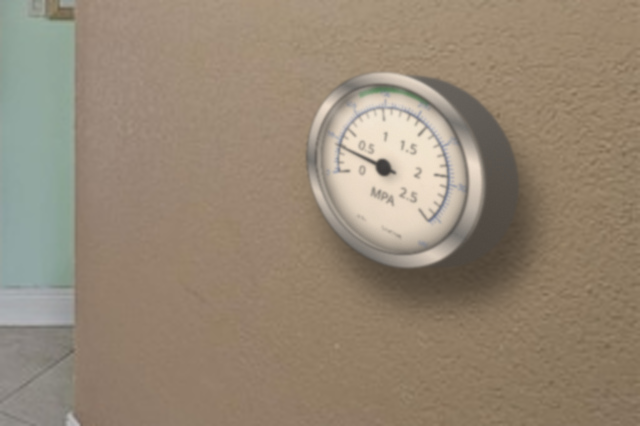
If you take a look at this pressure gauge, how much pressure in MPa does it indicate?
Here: 0.3 MPa
